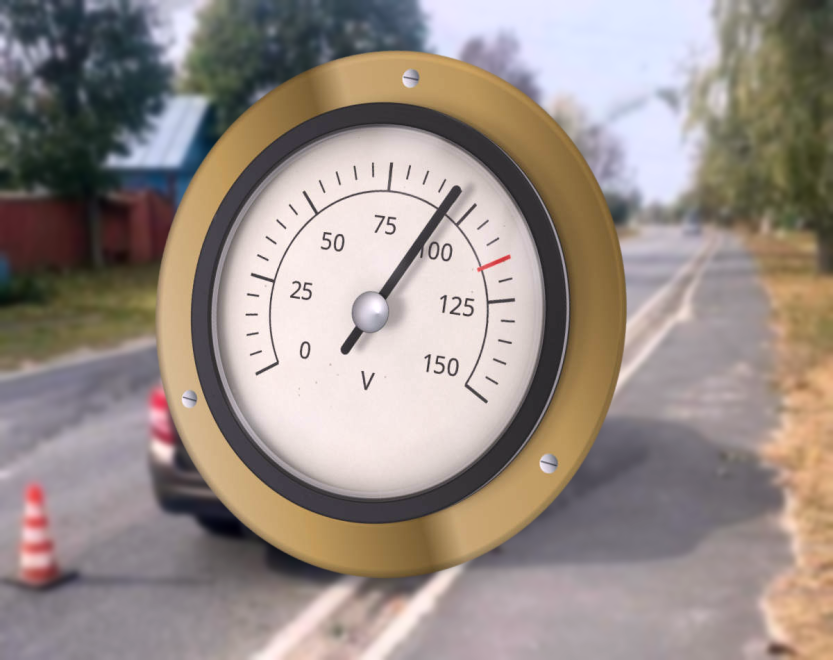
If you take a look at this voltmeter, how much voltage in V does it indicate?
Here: 95 V
